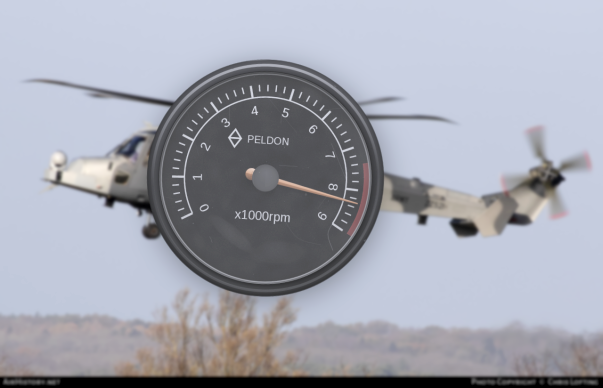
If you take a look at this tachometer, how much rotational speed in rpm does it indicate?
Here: 8300 rpm
